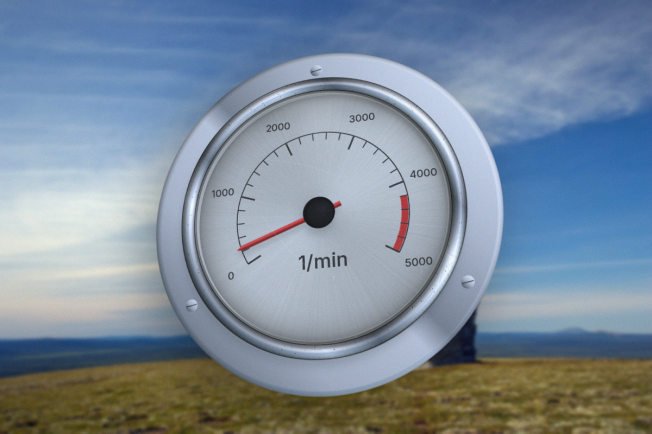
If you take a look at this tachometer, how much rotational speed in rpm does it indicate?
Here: 200 rpm
